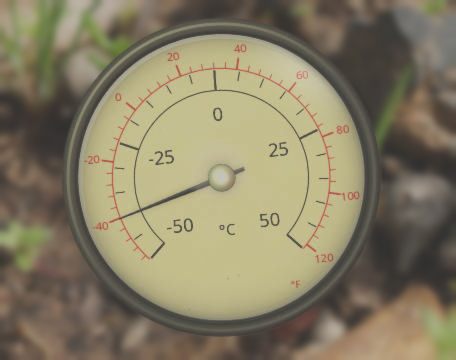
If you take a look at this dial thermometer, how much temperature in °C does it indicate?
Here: -40 °C
